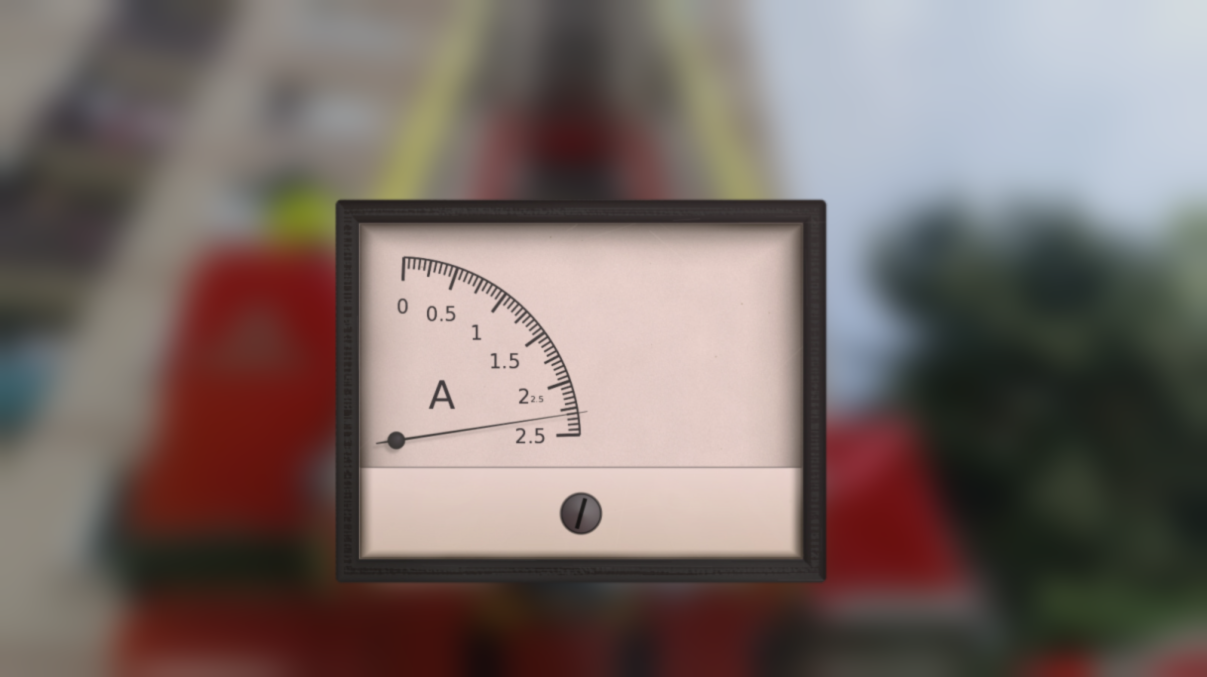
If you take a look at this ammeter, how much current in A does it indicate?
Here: 2.3 A
